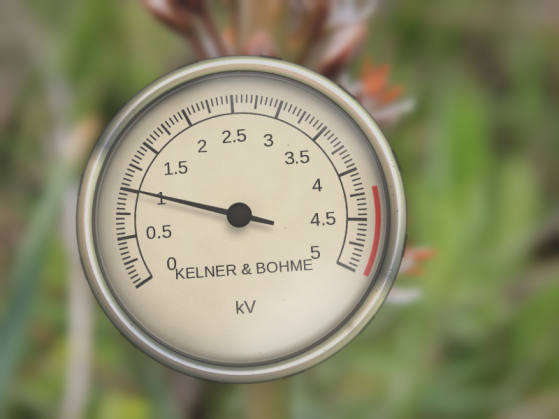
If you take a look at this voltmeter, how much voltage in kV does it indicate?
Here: 1 kV
